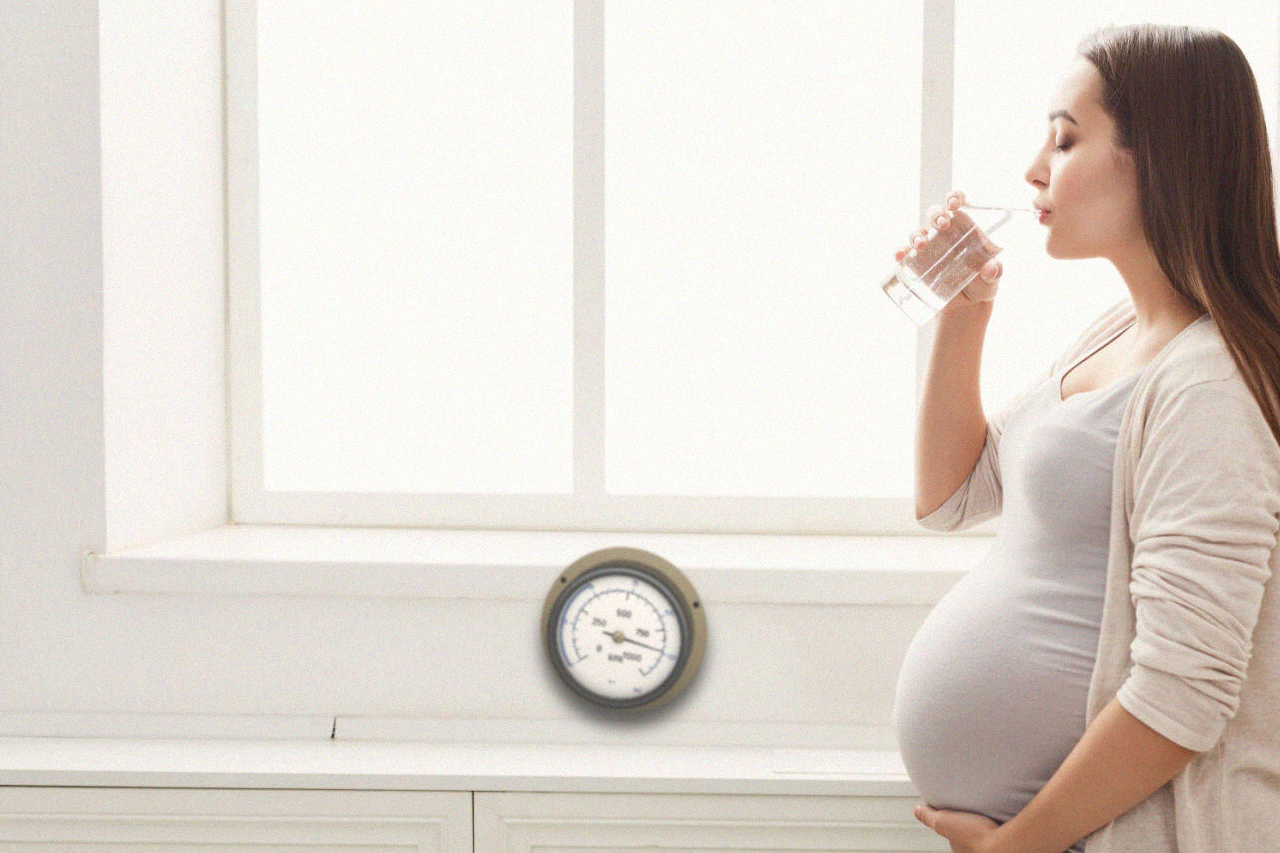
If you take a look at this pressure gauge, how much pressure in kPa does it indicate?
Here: 850 kPa
